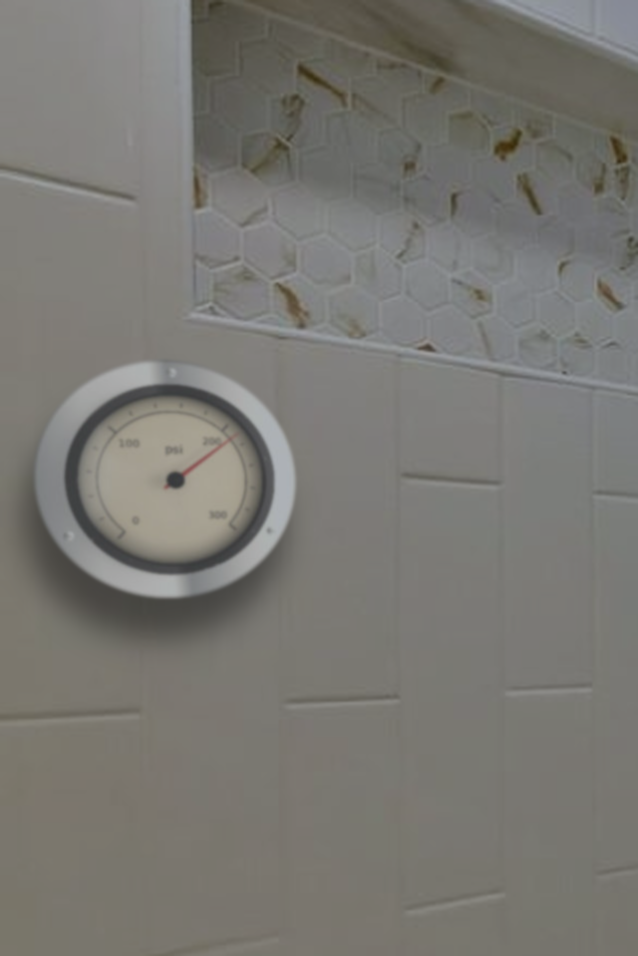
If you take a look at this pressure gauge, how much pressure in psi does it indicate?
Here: 210 psi
